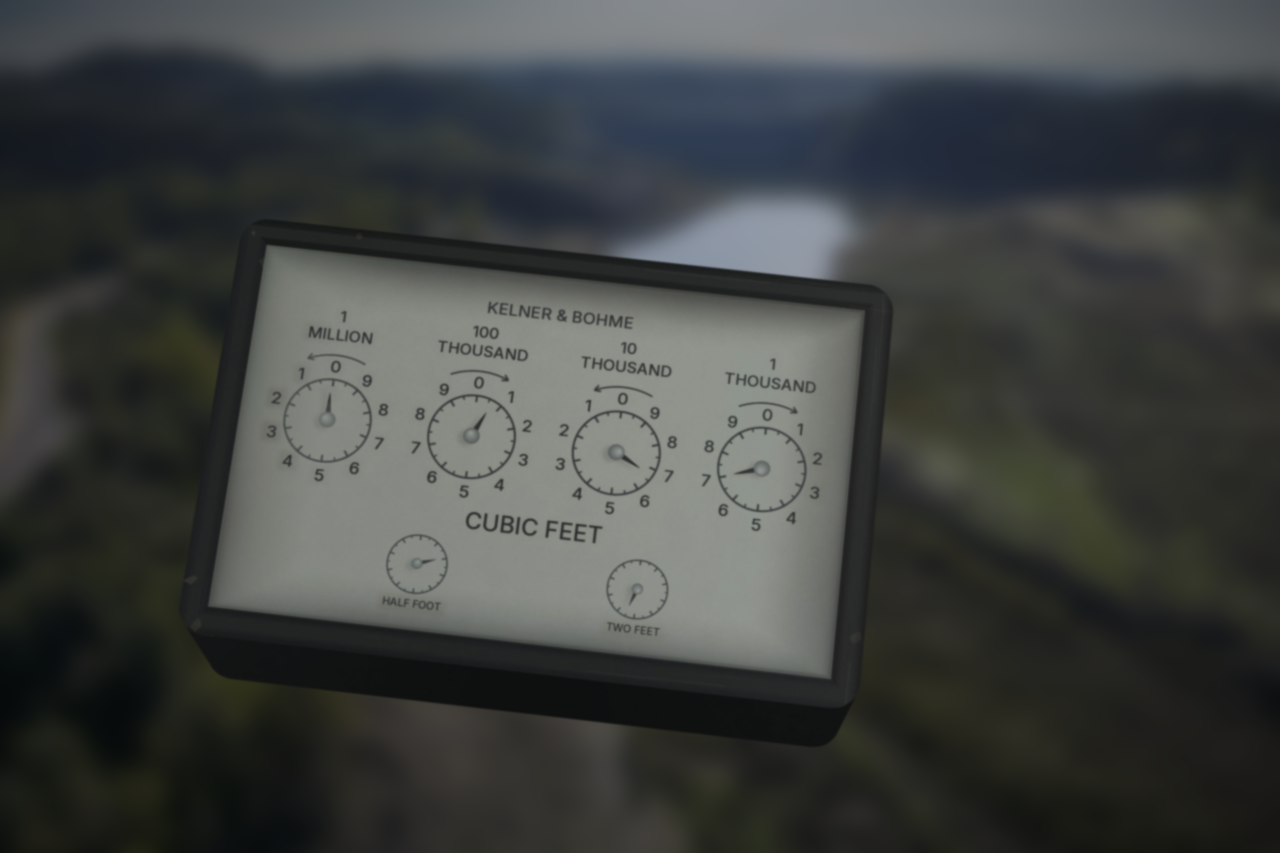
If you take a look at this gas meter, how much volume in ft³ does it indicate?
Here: 6700 ft³
